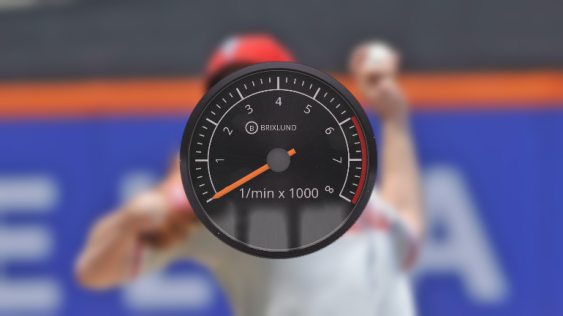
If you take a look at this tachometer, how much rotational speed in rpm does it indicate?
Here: 0 rpm
